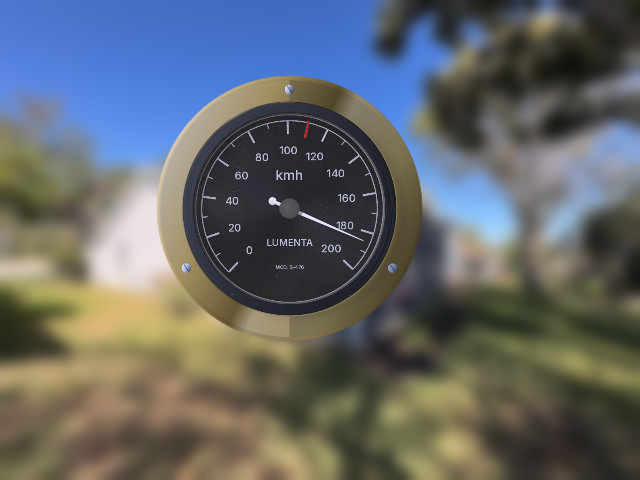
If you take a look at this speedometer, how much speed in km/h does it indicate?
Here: 185 km/h
